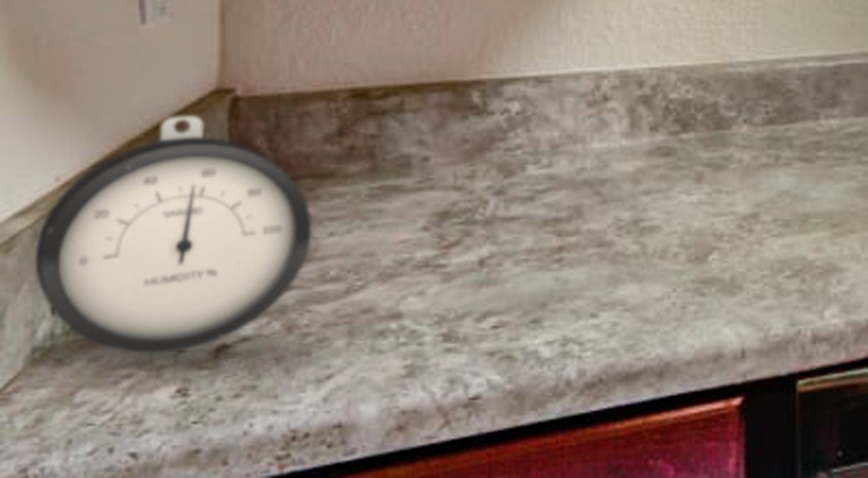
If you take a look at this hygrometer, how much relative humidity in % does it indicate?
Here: 55 %
